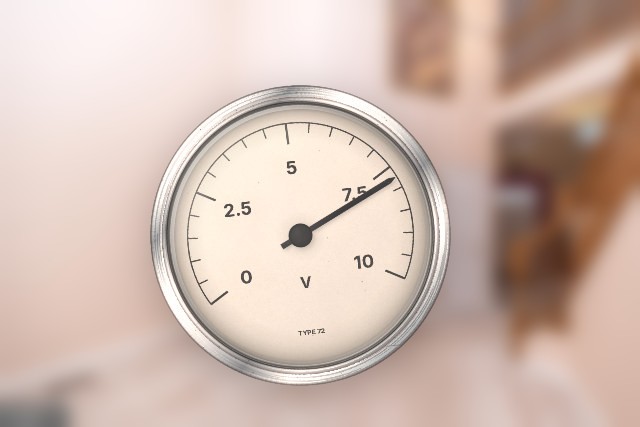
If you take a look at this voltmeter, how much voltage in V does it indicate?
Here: 7.75 V
